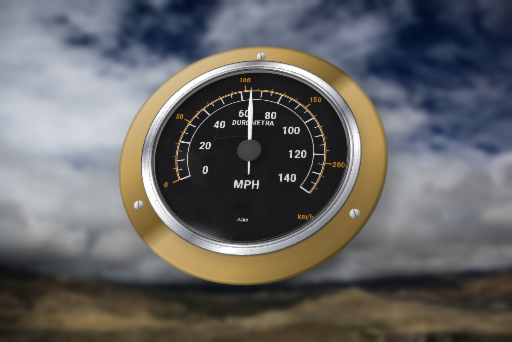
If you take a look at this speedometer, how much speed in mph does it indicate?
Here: 65 mph
